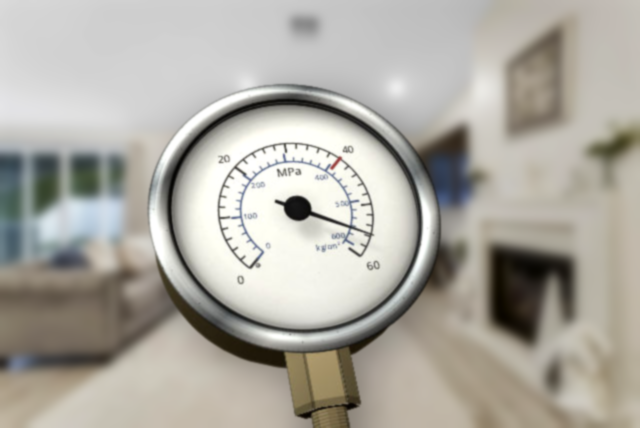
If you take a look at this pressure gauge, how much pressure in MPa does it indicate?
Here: 56 MPa
